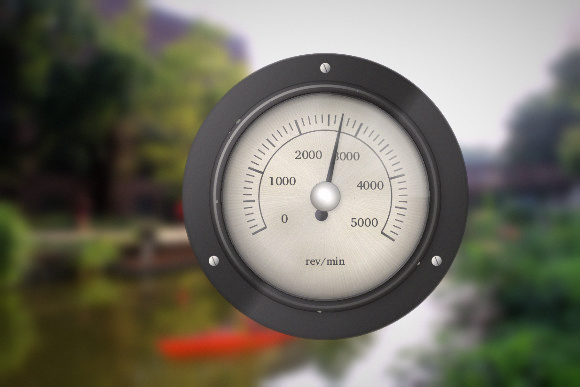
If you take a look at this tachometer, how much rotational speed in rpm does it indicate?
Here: 2700 rpm
